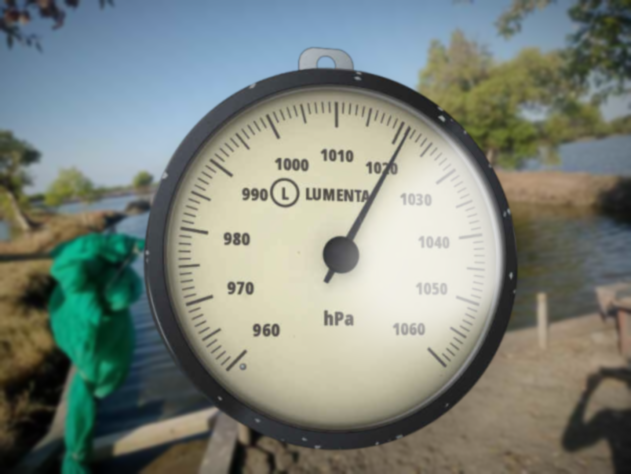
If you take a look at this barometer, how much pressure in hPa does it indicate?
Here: 1021 hPa
